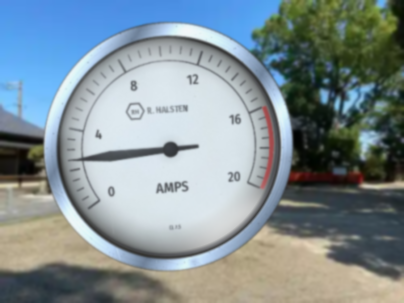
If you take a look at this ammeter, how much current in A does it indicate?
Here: 2.5 A
